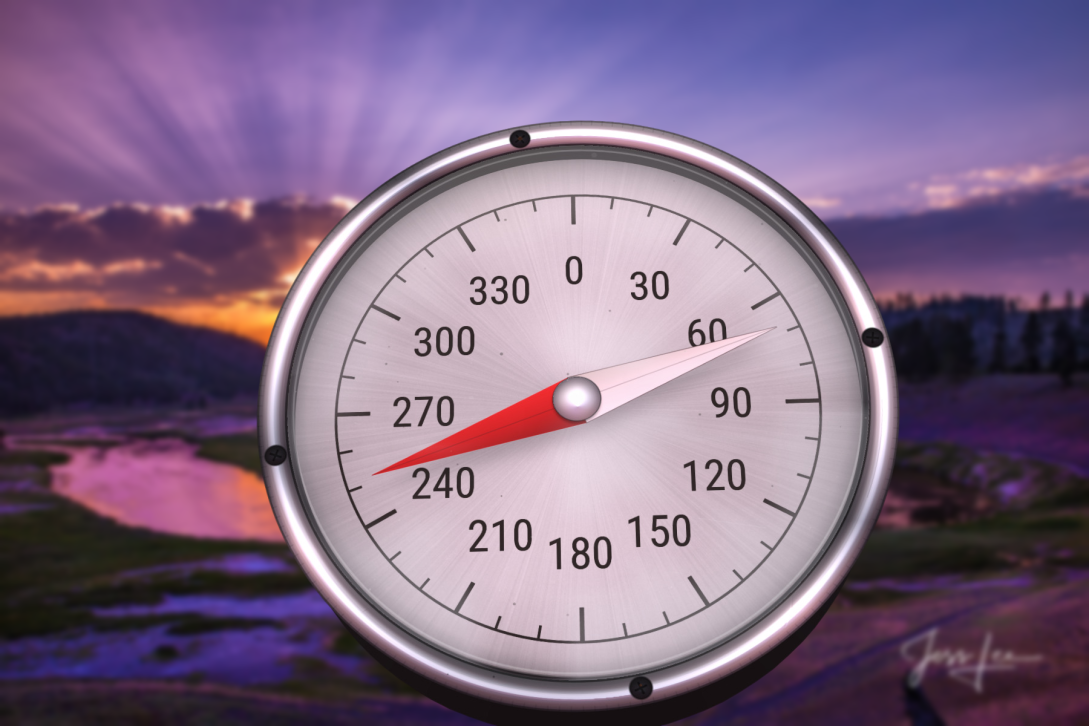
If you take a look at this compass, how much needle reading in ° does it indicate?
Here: 250 °
